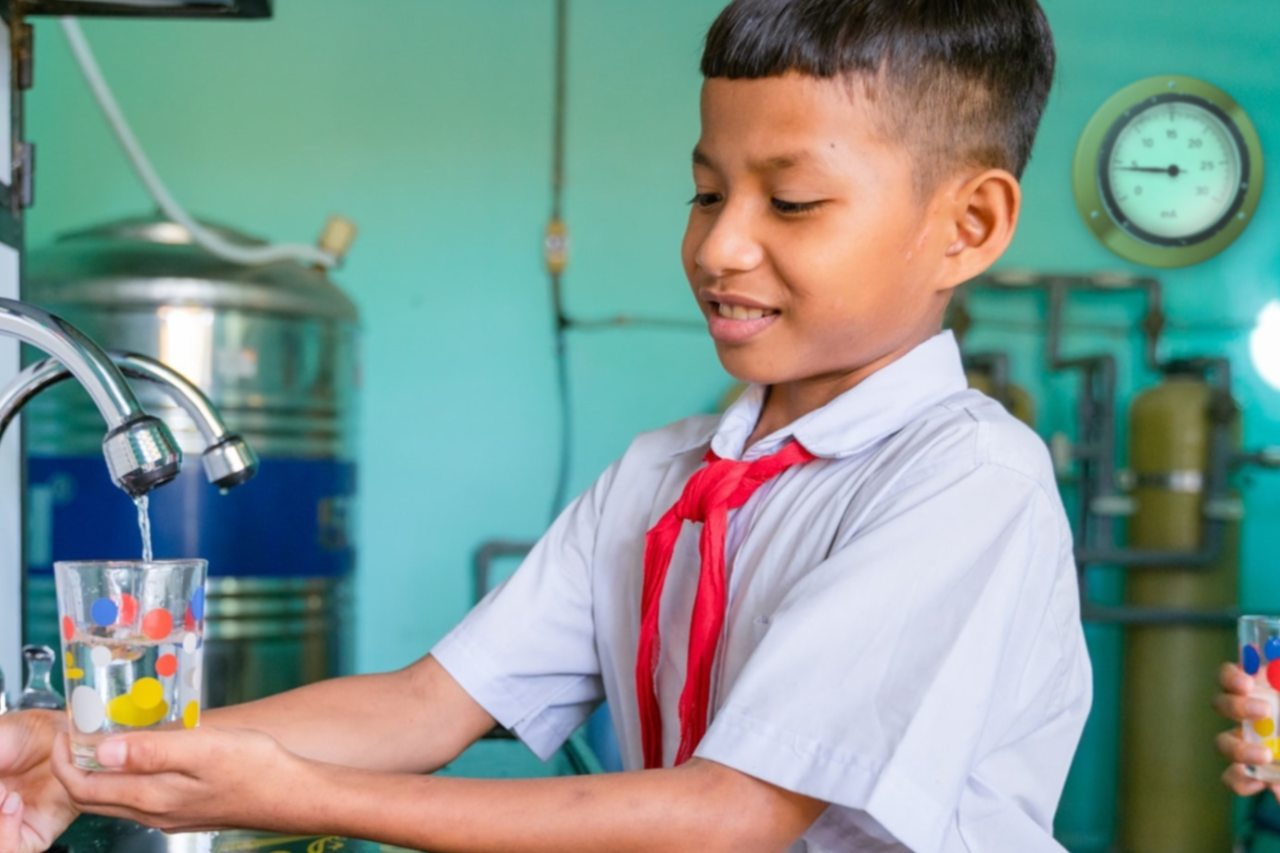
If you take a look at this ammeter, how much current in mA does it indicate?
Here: 4 mA
